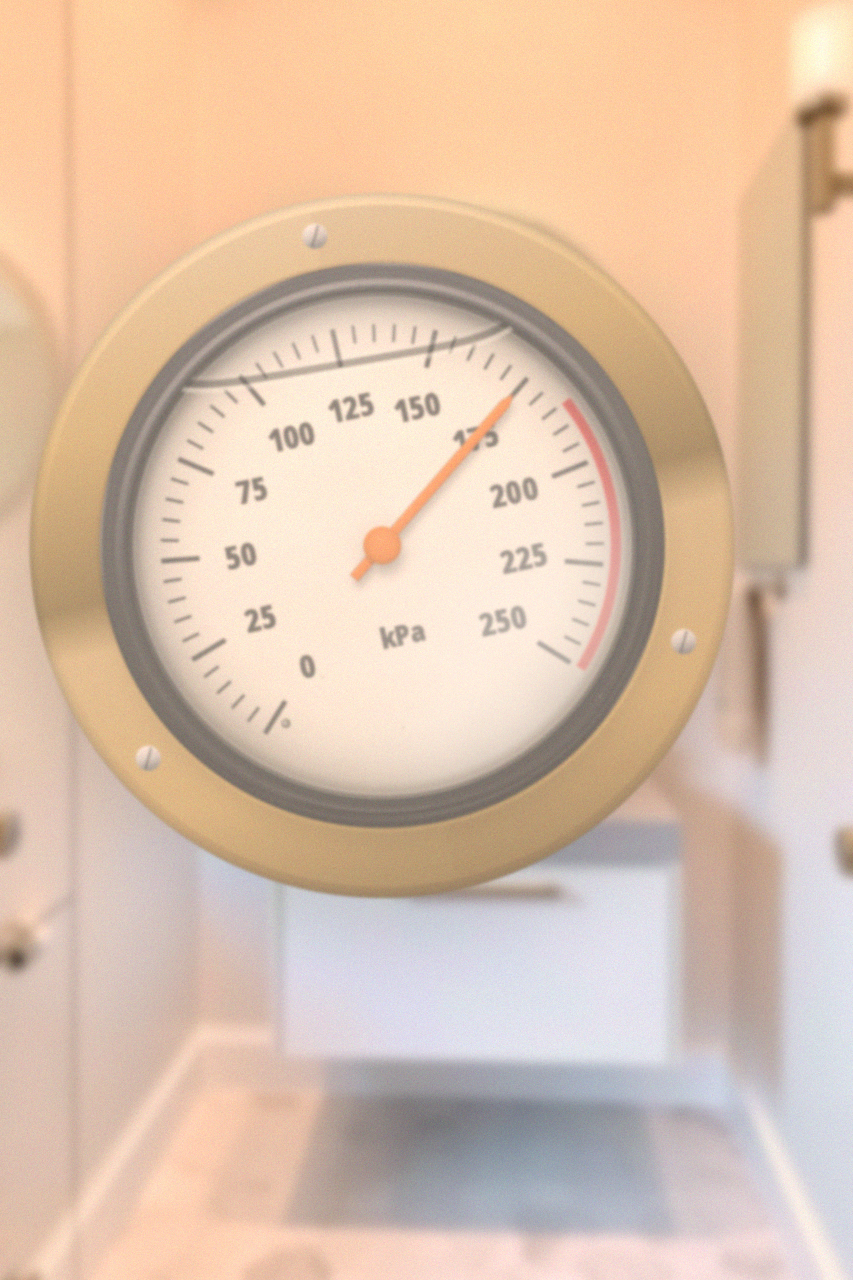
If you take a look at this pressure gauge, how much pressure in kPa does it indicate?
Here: 175 kPa
